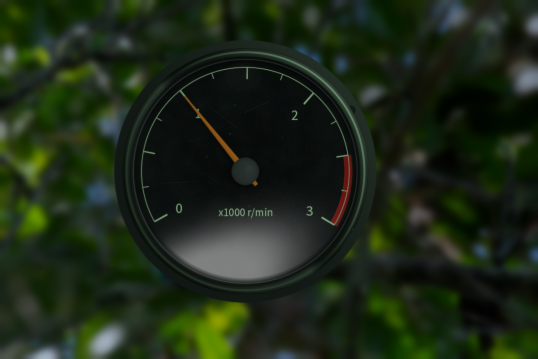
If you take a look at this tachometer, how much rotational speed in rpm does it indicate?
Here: 1000 rpm
